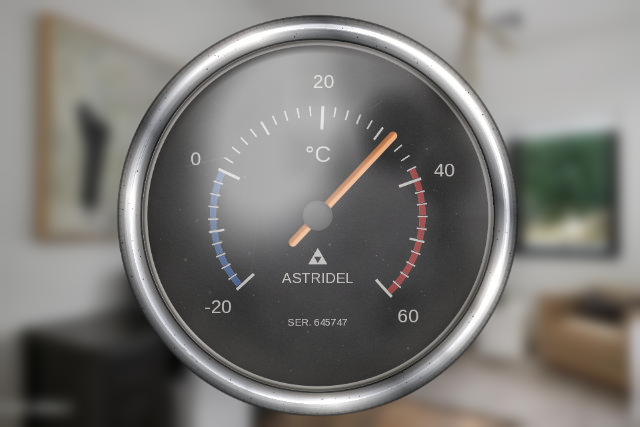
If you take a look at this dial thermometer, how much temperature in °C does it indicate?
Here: 32 °C
